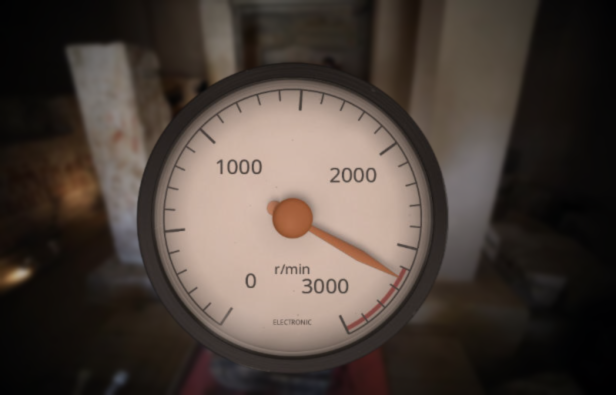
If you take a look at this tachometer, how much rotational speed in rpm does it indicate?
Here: 2650 rpm
